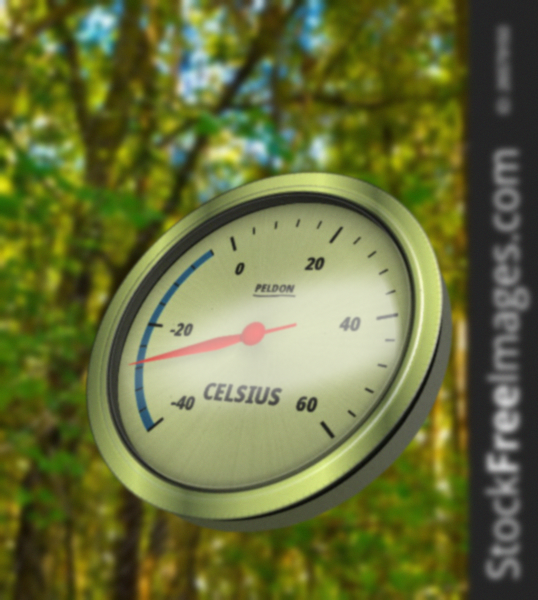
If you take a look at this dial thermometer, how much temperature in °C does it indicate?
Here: -28 °C
